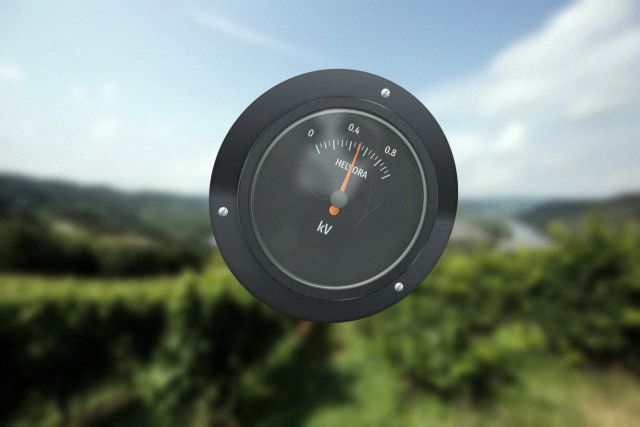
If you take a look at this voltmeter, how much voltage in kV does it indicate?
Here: 0.5 kV
